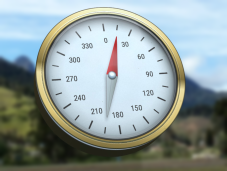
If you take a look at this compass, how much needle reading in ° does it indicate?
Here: 15 °
